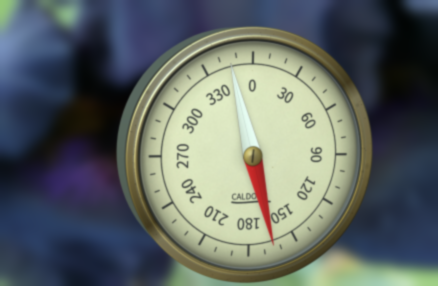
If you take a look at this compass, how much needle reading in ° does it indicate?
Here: 165 °
